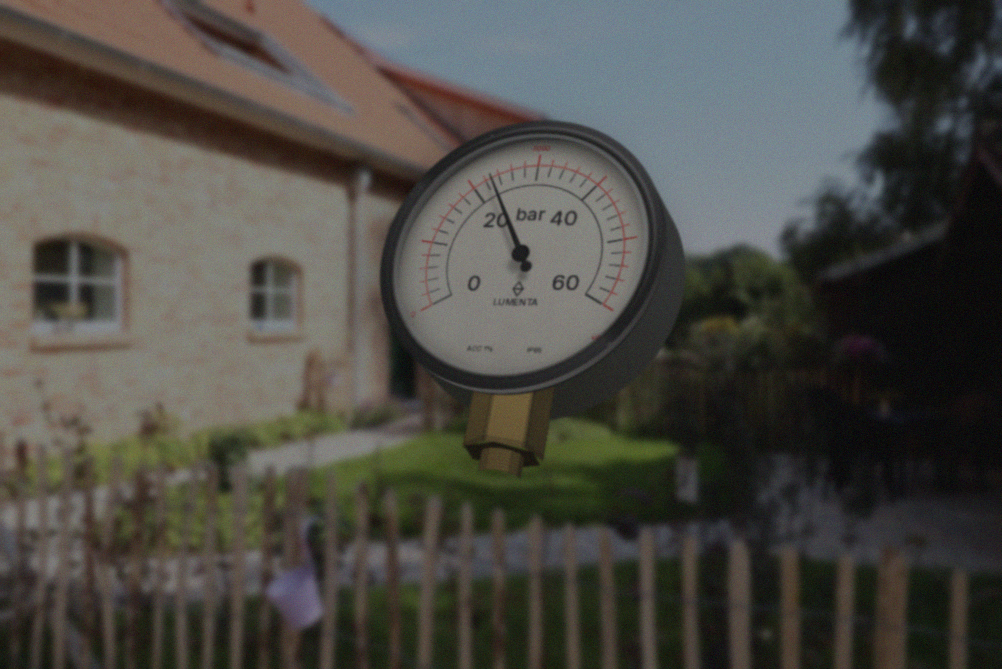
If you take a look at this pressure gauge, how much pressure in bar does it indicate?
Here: 23 bar
